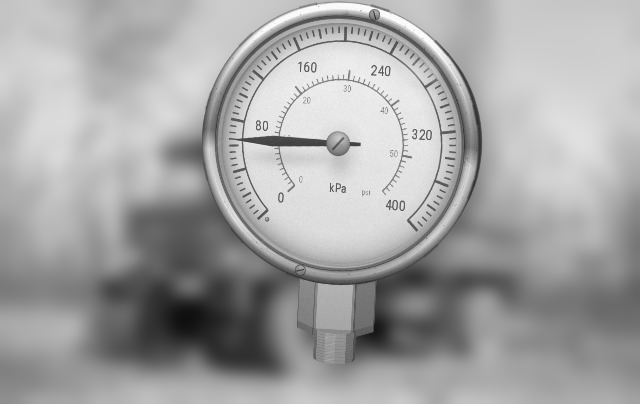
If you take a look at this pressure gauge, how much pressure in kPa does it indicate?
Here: 65 kPa
